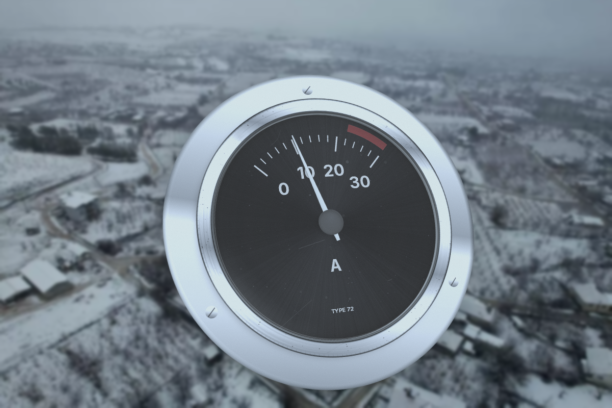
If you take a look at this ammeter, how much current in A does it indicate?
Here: 10 A
